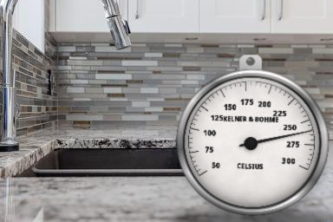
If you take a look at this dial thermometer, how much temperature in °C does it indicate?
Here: 260 °C
